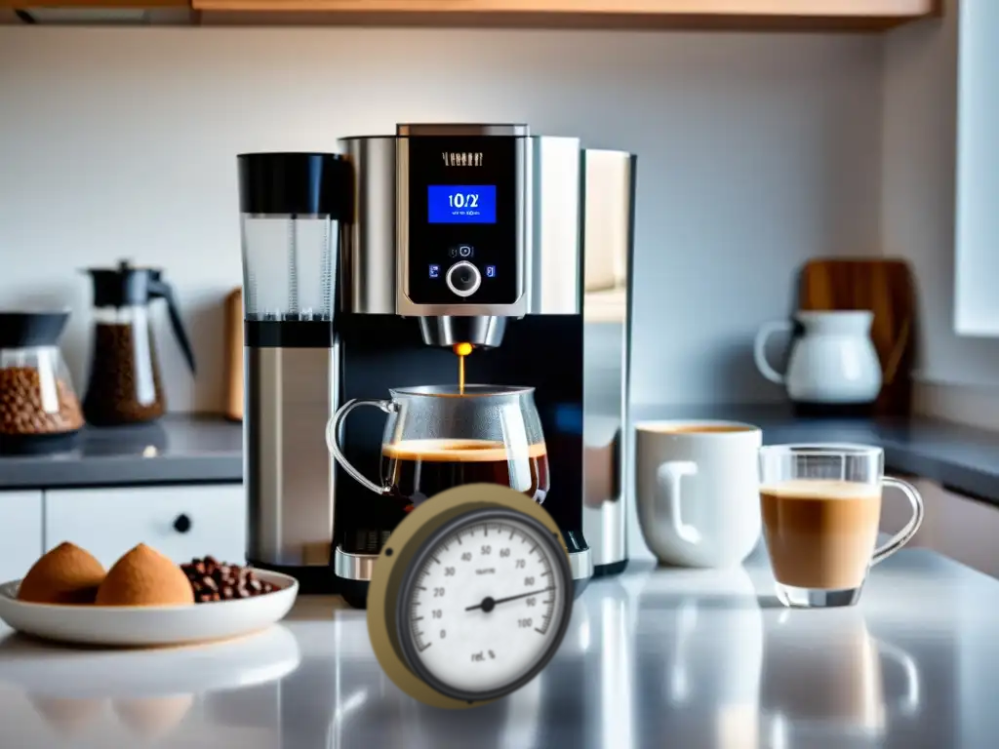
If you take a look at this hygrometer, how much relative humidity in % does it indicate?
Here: 85 %
